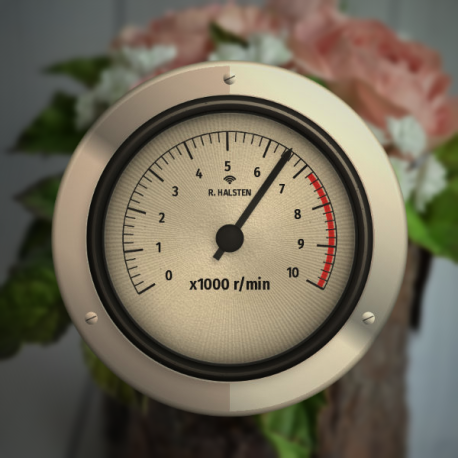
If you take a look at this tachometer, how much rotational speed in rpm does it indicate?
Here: 6500 rpm
